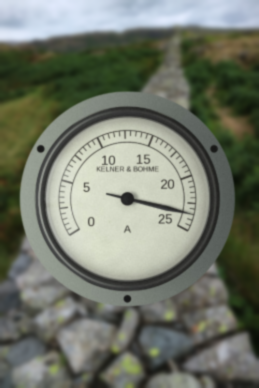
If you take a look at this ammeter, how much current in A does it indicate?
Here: 23.5 A
